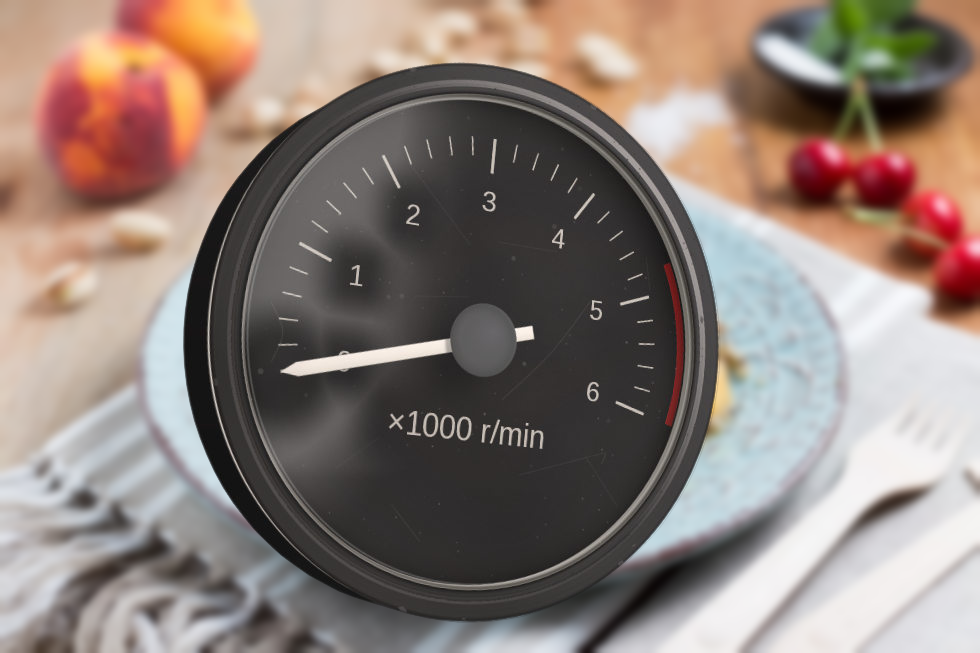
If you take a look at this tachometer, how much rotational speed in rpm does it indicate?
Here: 0 rpm
